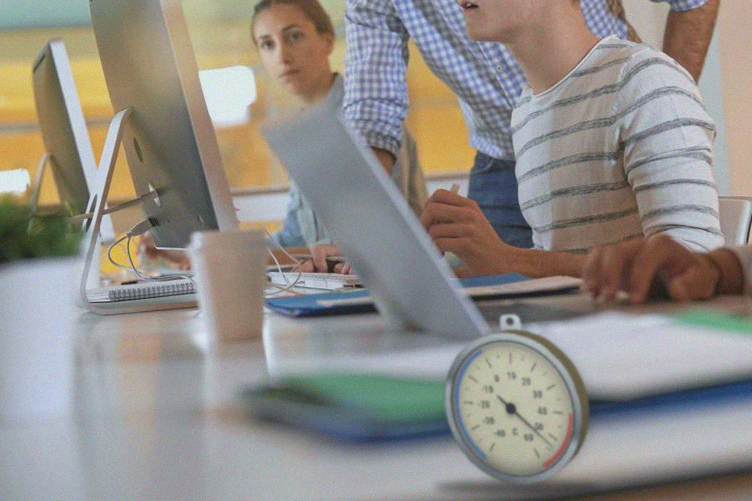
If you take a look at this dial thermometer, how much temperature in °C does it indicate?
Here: 52.5 °C
